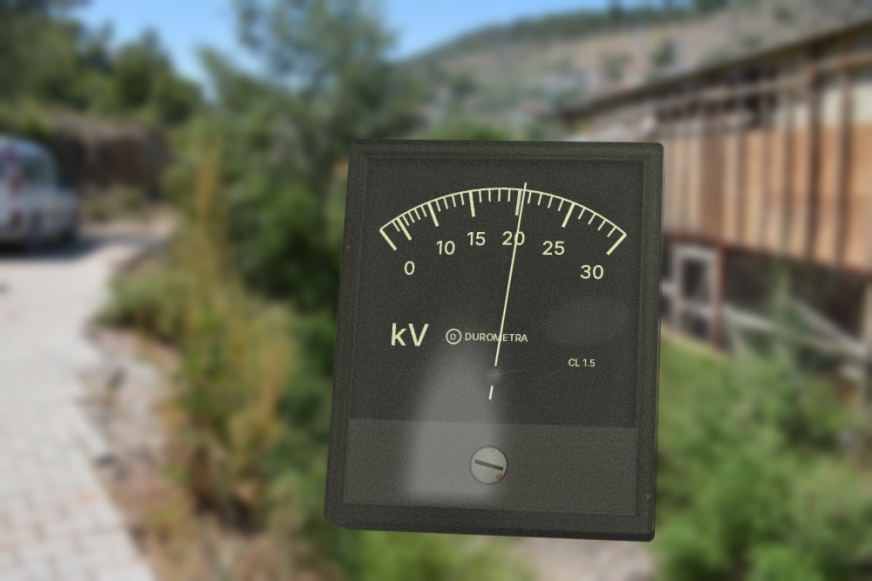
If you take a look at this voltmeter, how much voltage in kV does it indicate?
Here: 20.5 kV
